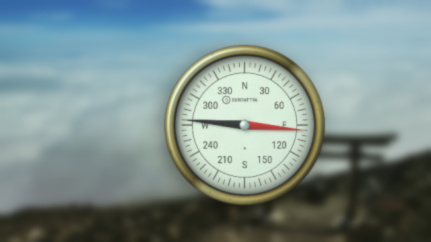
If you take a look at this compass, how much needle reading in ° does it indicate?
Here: 95 °
